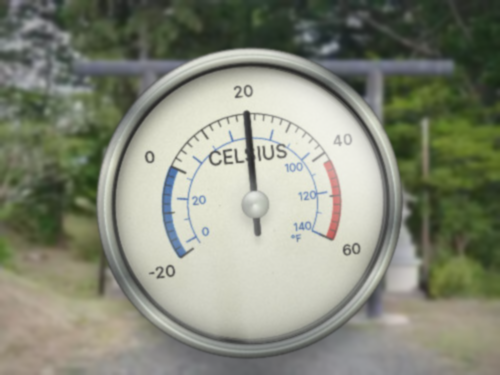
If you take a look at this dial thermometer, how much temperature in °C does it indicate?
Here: 20 °C
